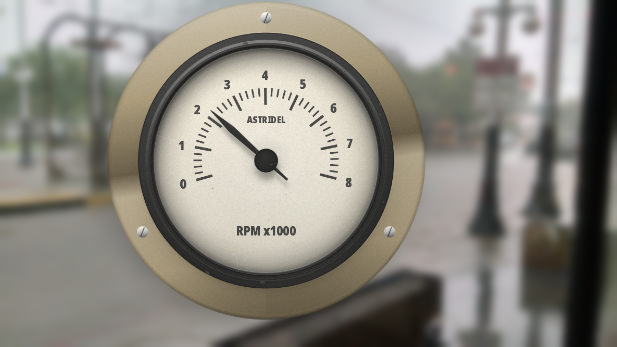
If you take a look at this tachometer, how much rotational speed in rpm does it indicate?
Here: 2200 rpm
